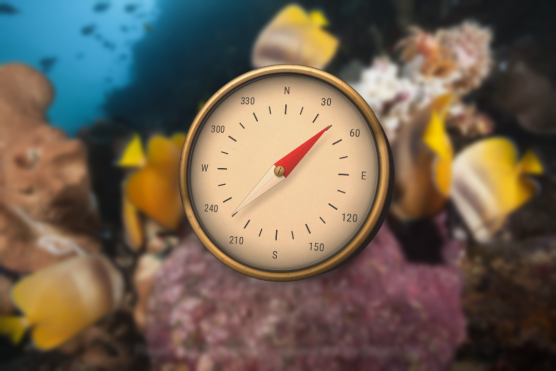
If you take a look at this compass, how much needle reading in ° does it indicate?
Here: 45 °
